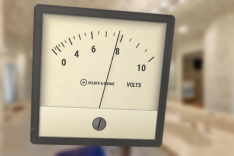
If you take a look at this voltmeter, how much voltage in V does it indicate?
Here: 7.75 V
